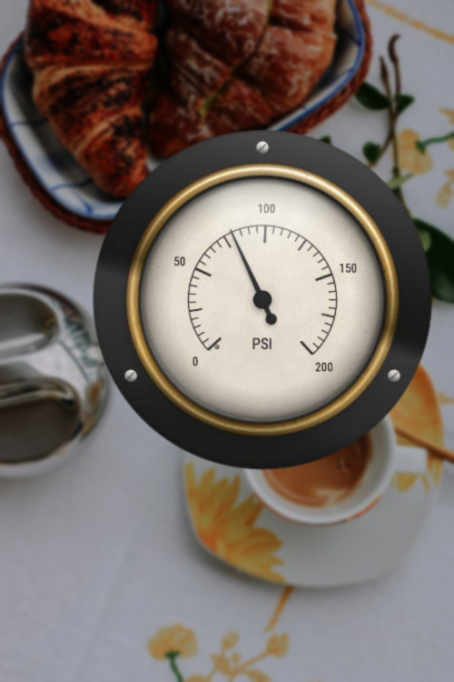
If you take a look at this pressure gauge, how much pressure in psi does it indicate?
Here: 80 psi
